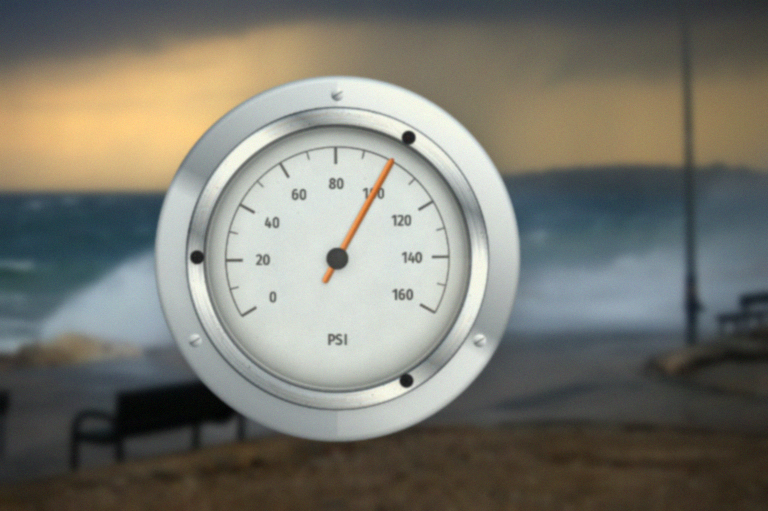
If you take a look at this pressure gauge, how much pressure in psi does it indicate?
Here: 100 psi
